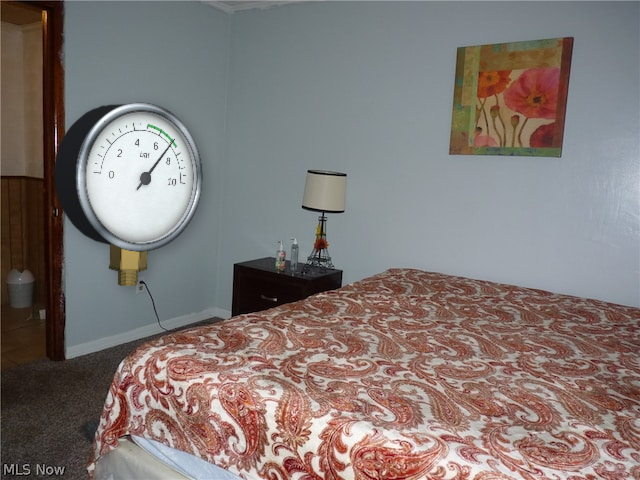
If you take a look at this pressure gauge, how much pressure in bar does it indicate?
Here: 7 bar
